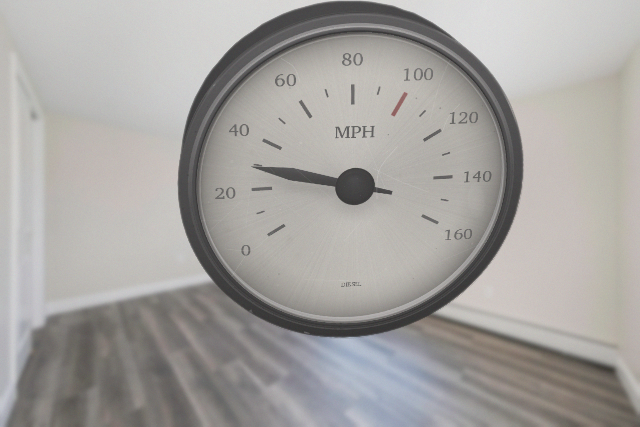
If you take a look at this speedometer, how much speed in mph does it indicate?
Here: 30 mph
